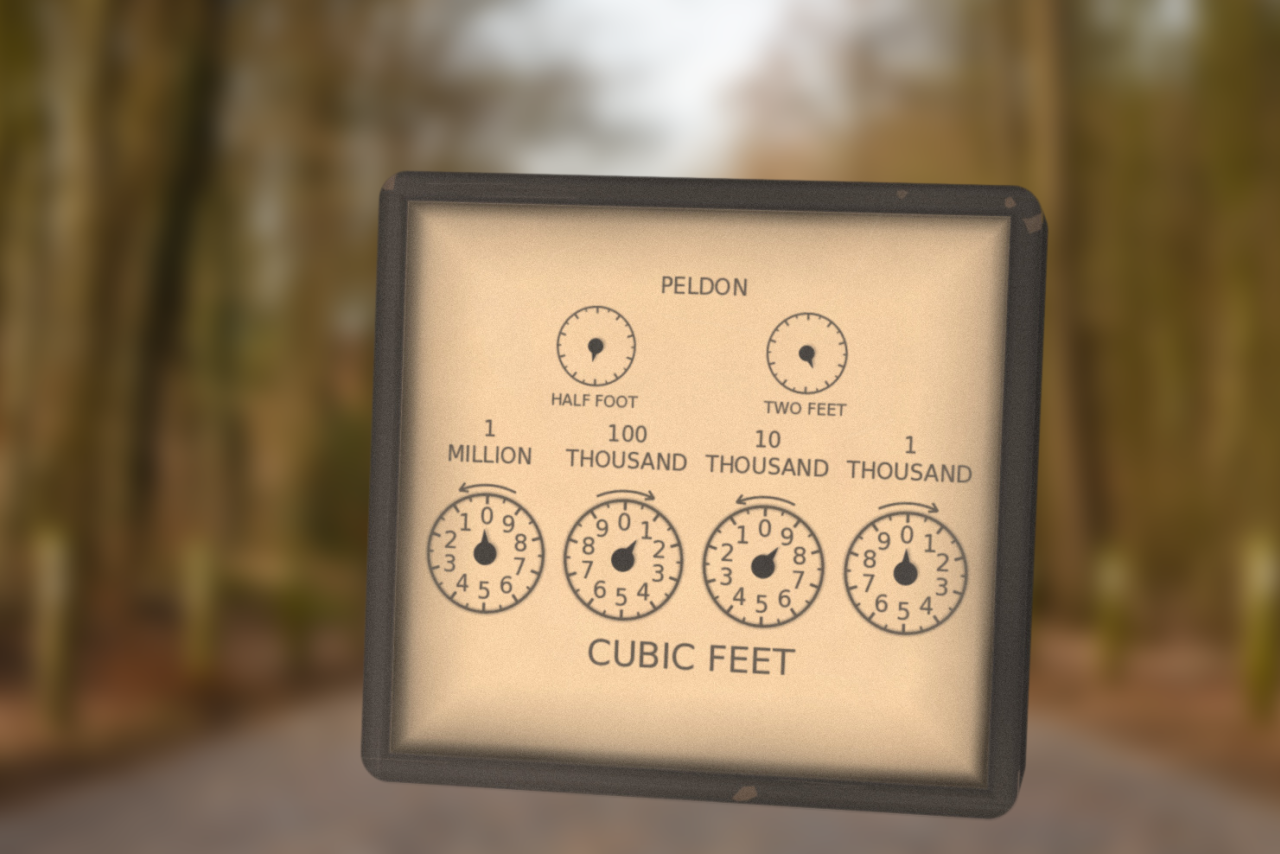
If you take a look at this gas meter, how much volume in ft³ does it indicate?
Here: 9000 ft³
